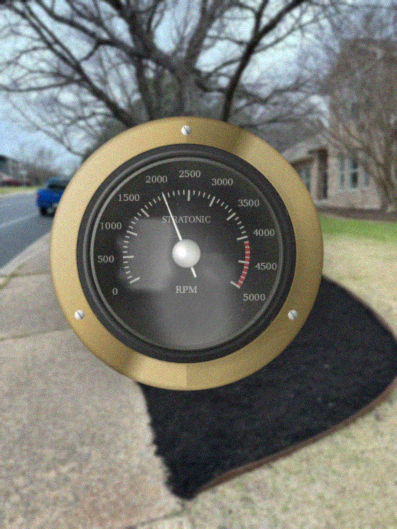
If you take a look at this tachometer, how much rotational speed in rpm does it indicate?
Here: 2000 rpm
